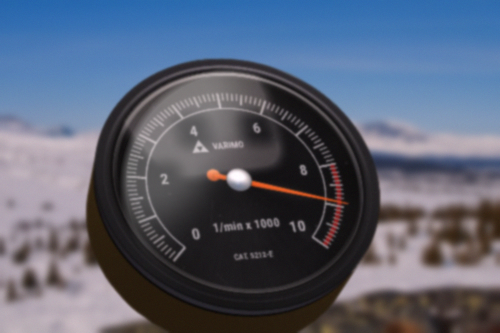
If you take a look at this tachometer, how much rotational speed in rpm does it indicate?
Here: 9000 rpm
